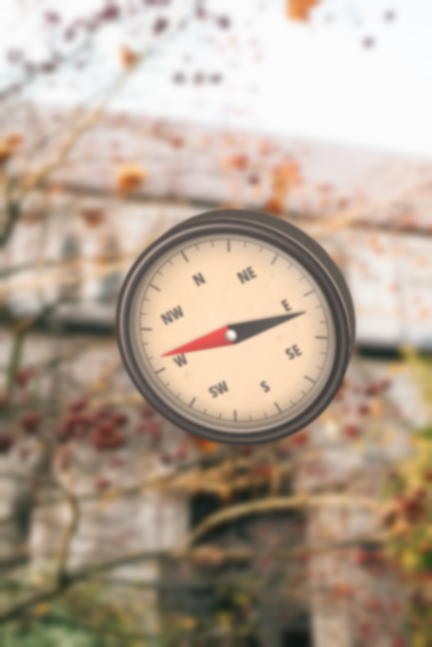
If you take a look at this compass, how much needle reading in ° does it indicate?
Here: 280 °
